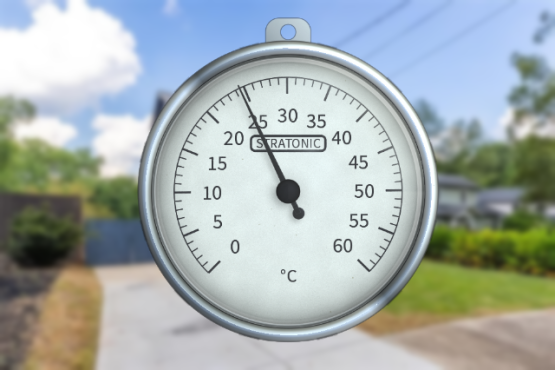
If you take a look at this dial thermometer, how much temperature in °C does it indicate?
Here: 24.5 °C
